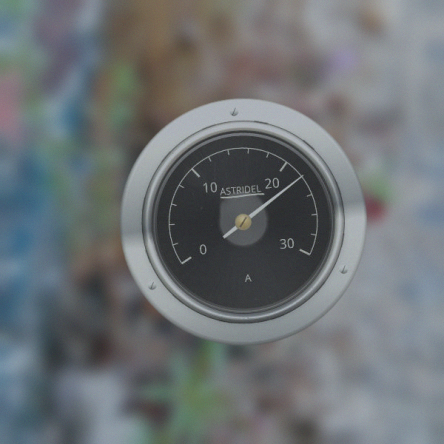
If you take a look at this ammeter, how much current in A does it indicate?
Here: 22 A
